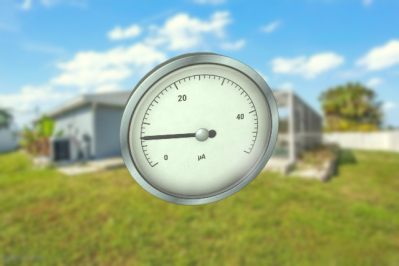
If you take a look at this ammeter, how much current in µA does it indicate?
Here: 7 µA
